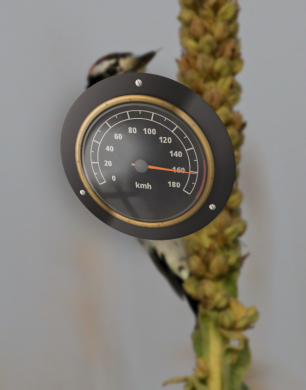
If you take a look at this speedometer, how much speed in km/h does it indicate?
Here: 160 km/h
